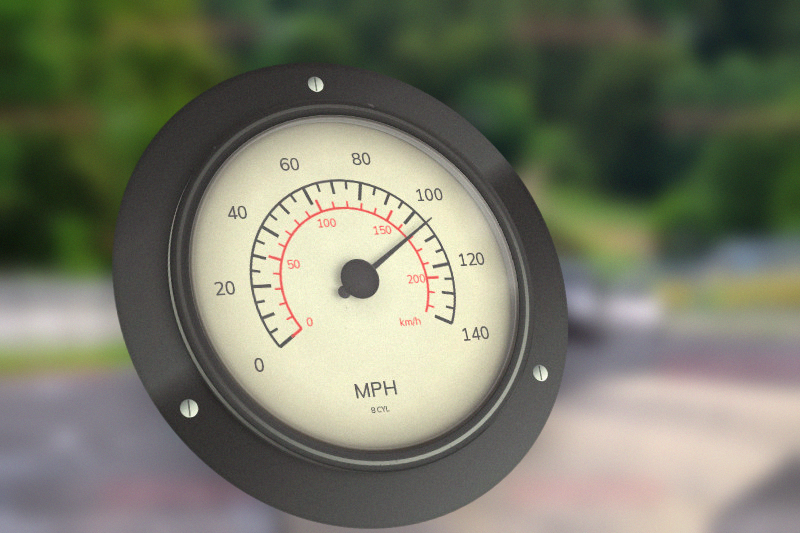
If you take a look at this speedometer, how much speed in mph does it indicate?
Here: 105 mph
